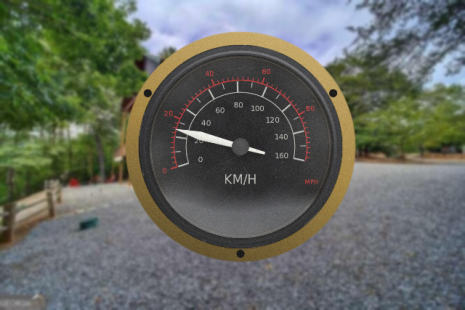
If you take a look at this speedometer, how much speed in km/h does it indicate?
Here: 25 km/h
